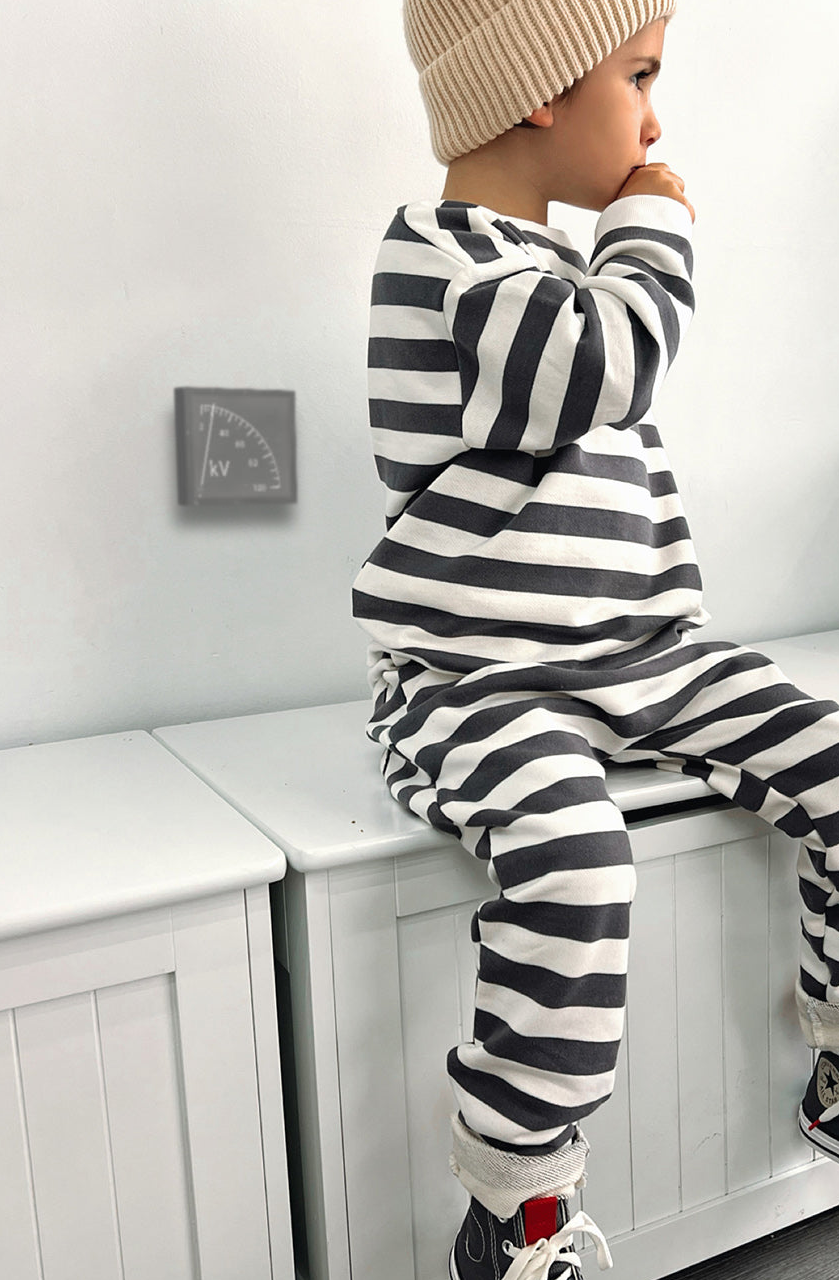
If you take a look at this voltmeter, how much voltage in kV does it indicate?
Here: 20 kV
